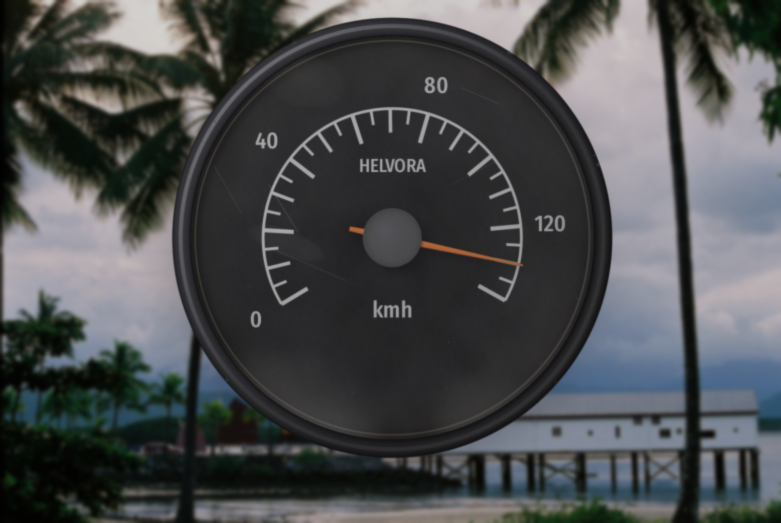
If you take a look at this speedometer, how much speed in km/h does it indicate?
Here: 130 km/h
